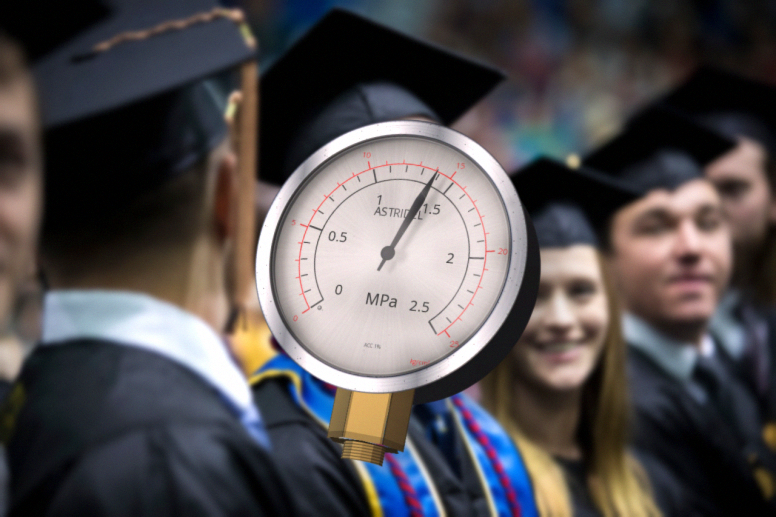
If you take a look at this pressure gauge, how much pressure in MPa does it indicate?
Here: 1.4 MPa
